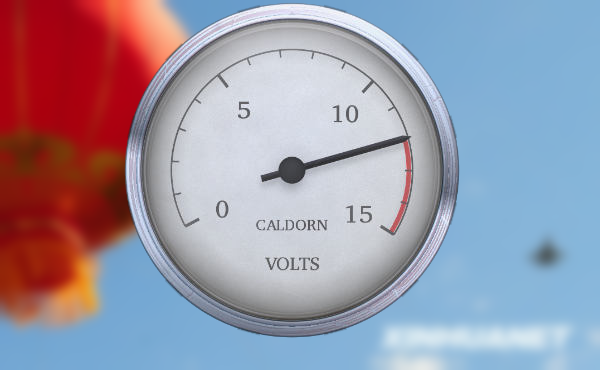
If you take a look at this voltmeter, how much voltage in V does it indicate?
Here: 12 V
